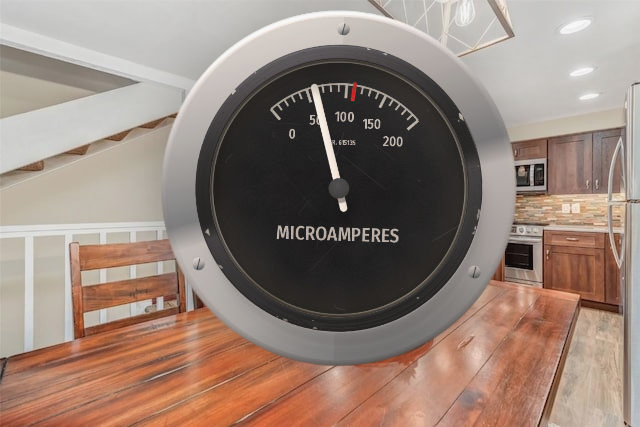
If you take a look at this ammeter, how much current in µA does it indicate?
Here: 60 µA
